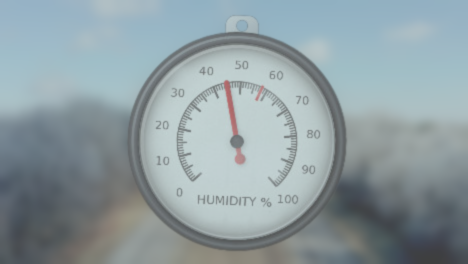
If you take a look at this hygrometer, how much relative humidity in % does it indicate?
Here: 45 %
